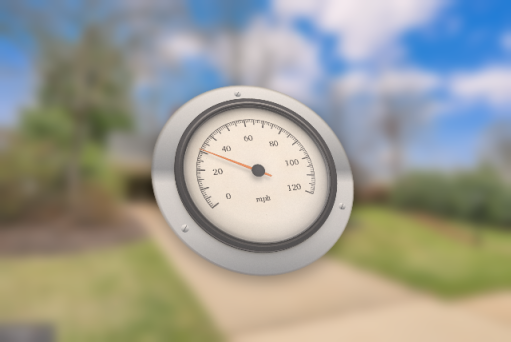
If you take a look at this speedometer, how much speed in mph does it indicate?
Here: 30 mph
